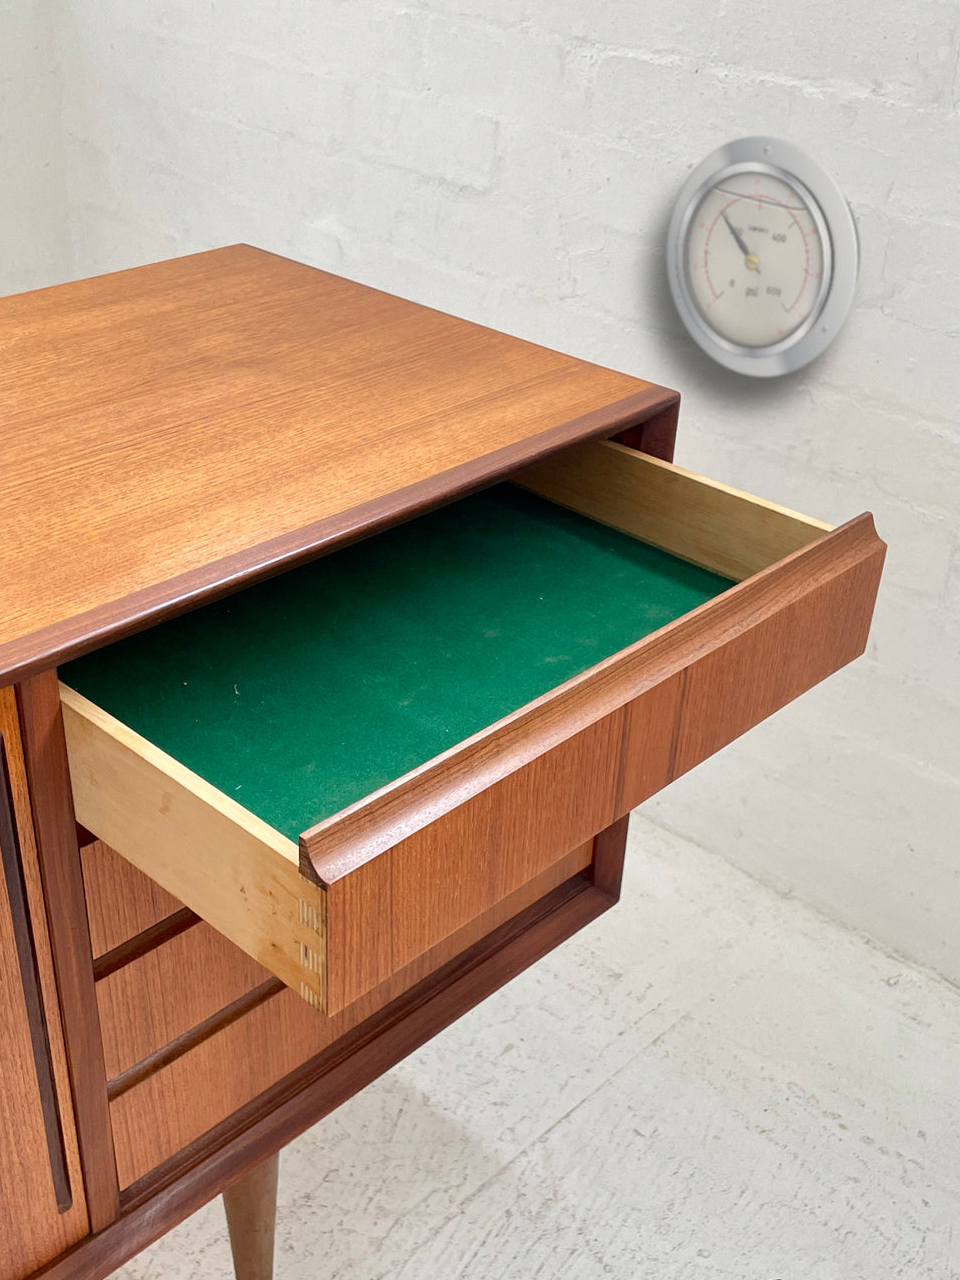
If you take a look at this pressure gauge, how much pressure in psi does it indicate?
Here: 200 psi
